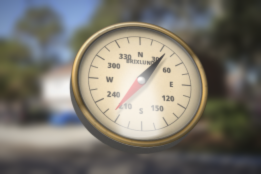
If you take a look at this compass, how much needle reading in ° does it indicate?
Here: 217.5 °
